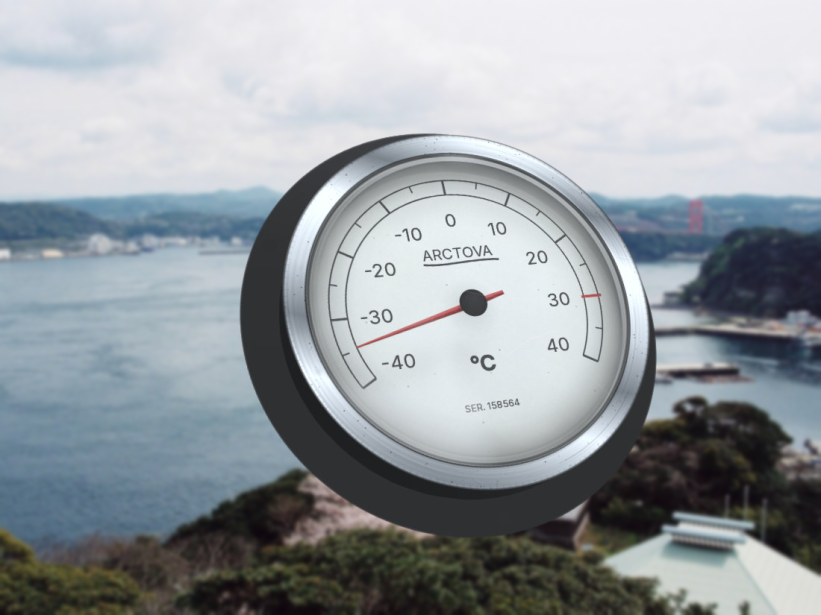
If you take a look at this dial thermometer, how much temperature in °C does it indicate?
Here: -35 °C
